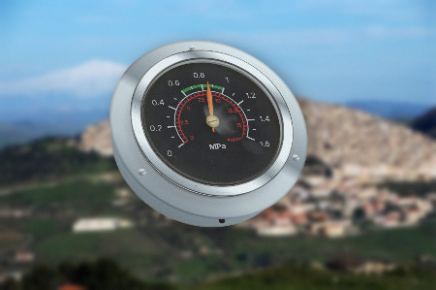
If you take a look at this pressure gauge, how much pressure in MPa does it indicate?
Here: 0.85 MPa
